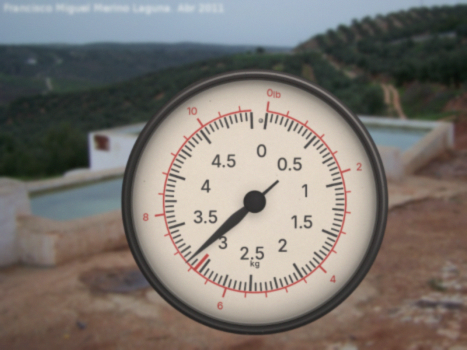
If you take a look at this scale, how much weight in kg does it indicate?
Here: 3.15 kg
